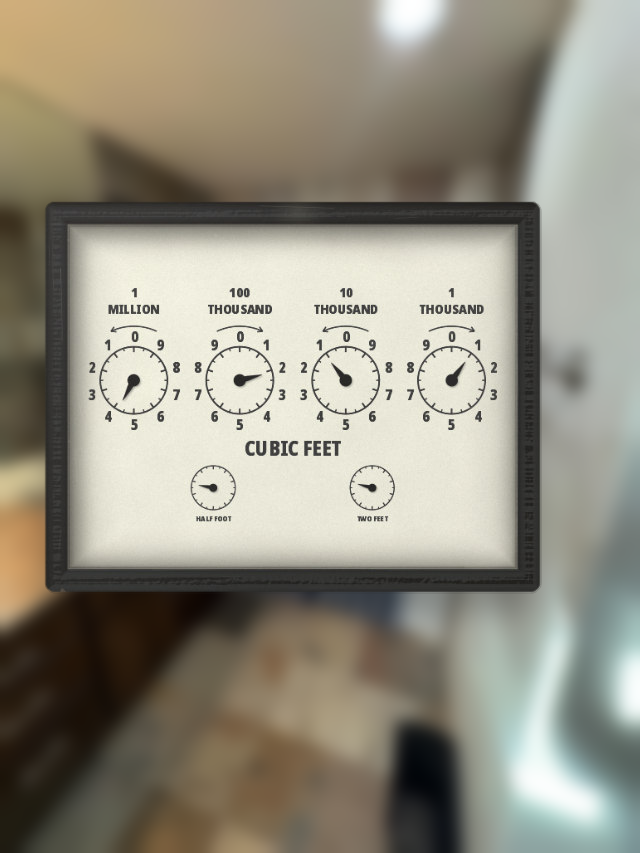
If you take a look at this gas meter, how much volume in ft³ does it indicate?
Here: 421100 ft³
